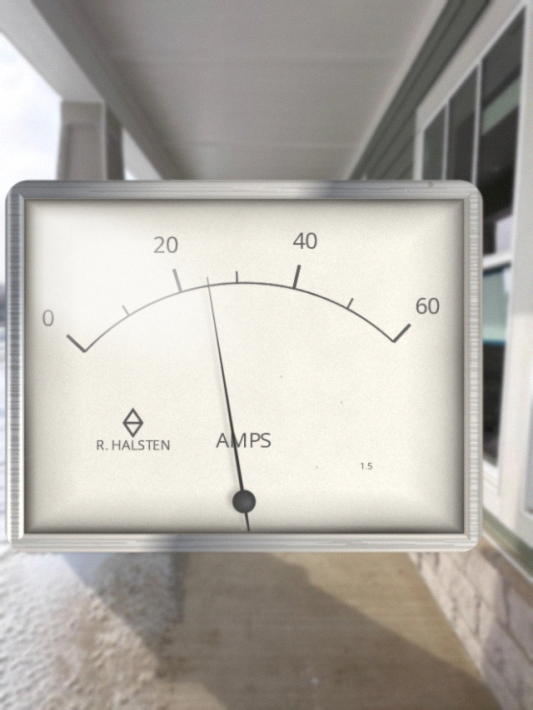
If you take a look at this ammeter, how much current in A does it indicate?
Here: 25 A
